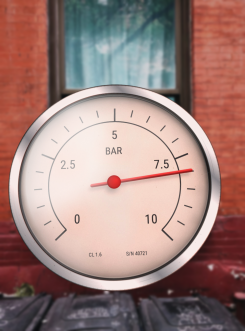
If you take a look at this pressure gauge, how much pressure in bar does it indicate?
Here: 8 bar
